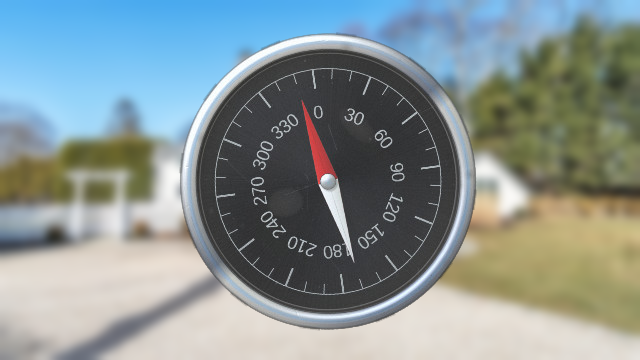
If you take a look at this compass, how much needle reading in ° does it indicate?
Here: 350 °
